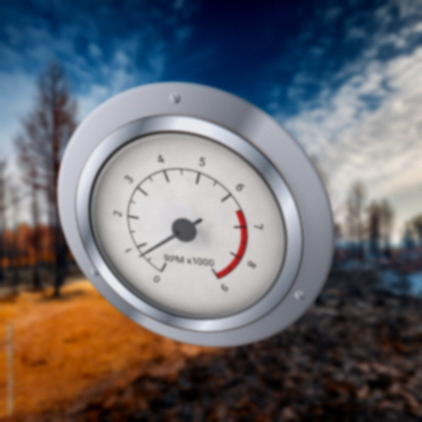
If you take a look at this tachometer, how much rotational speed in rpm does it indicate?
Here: 750 rpm
